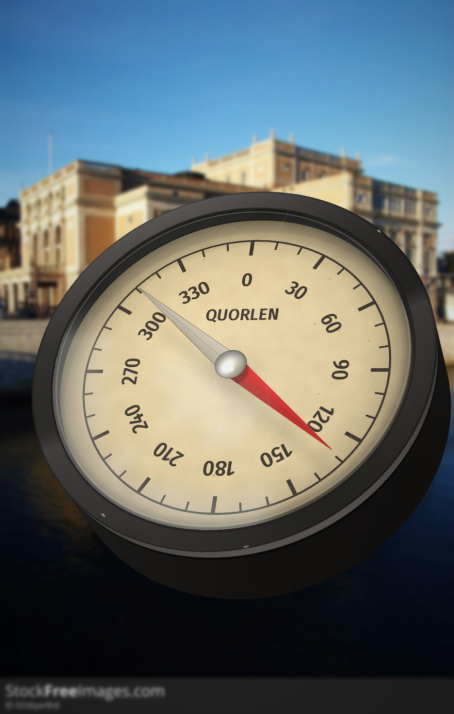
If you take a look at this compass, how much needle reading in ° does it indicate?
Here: 130 °
